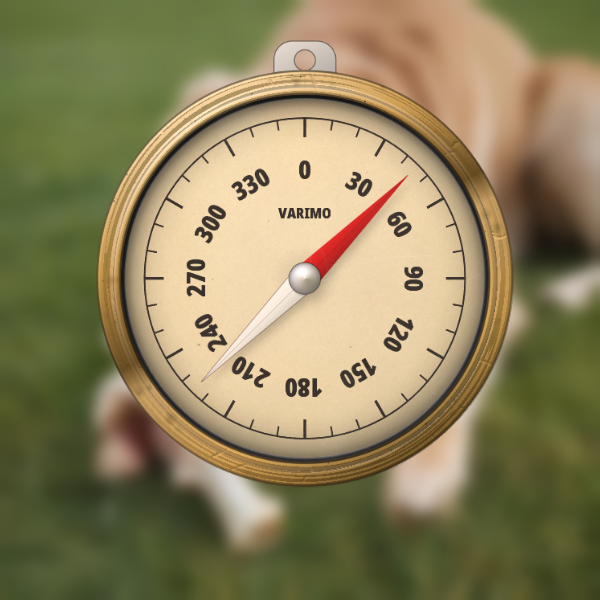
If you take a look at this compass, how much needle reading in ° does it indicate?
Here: 45 °
